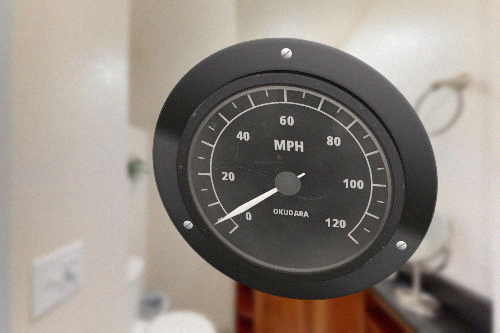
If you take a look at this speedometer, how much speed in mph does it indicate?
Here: 5 mph
